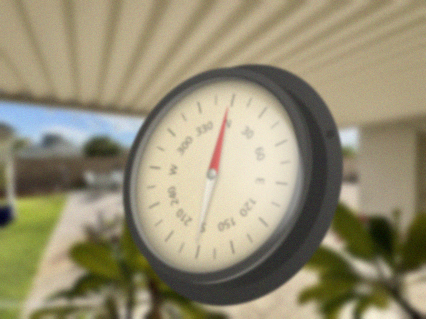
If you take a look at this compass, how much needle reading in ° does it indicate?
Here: 0 °
